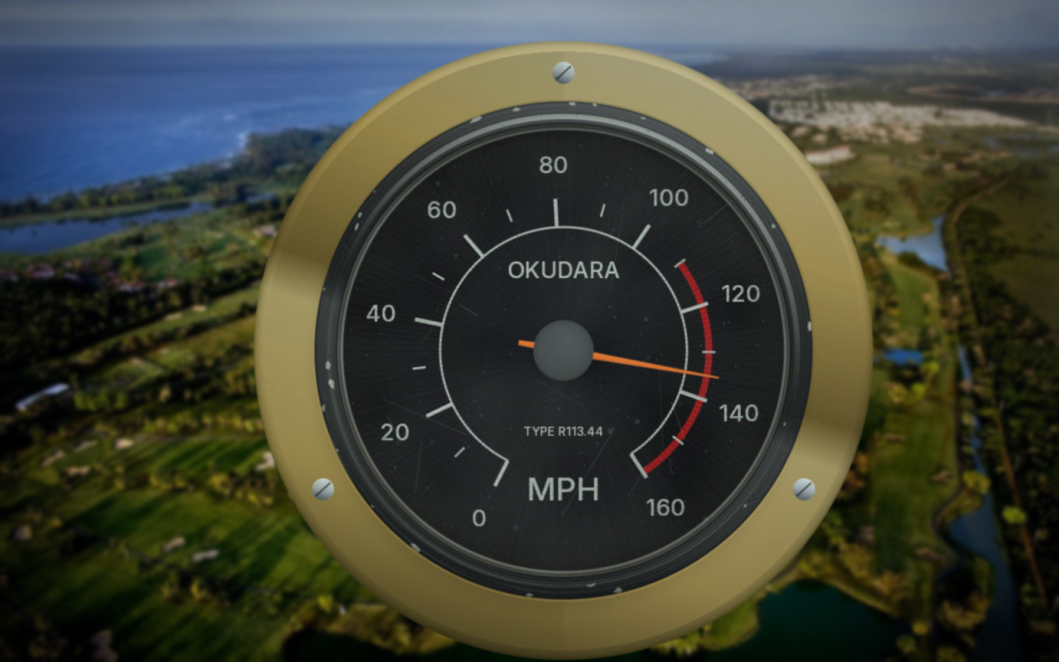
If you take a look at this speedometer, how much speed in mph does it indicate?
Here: 135 mph
